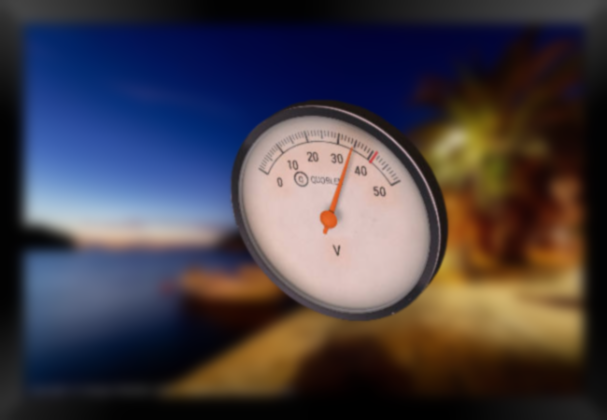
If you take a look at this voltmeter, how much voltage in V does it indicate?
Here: 35 V
